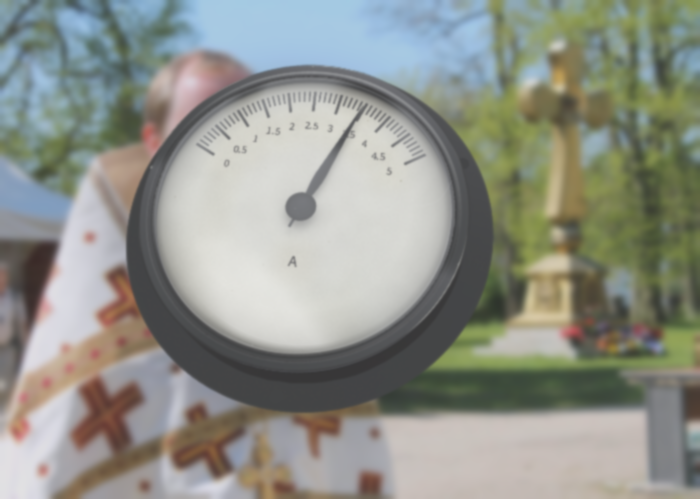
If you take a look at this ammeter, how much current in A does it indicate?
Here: 3.5 A
